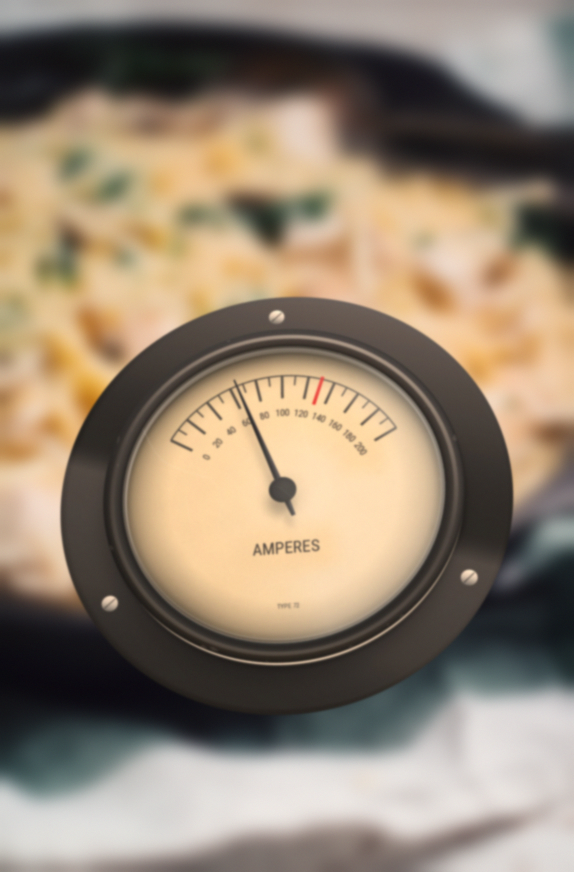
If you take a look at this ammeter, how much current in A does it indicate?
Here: 65 A
